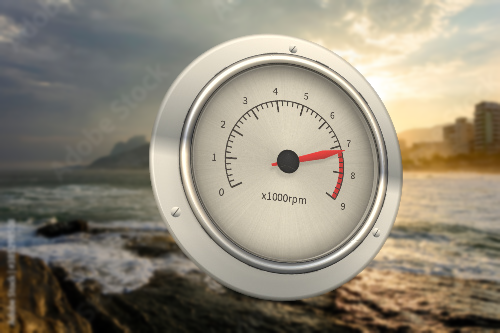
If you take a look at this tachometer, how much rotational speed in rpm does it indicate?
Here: 7200 rpm
